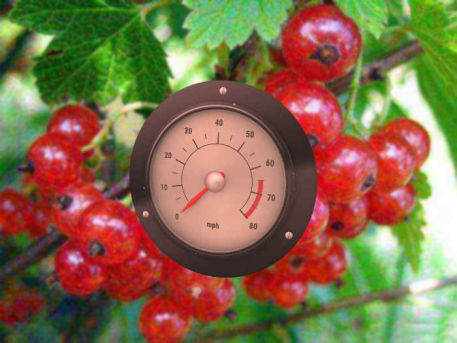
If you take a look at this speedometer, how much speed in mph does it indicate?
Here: 0 mph
